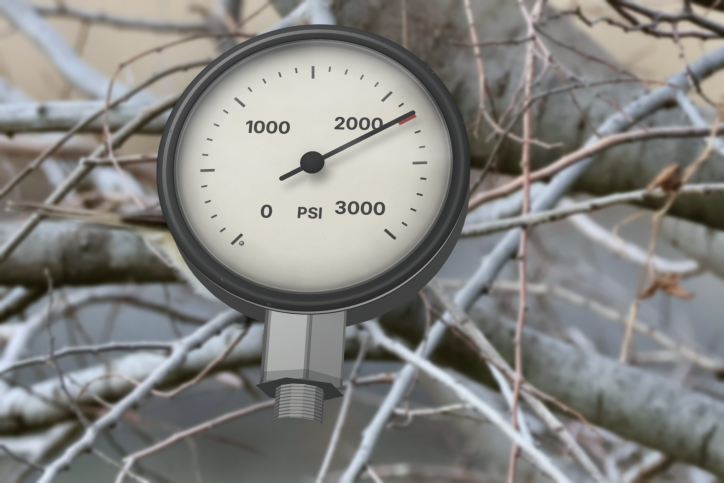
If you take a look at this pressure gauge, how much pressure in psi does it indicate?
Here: 2200 psi
